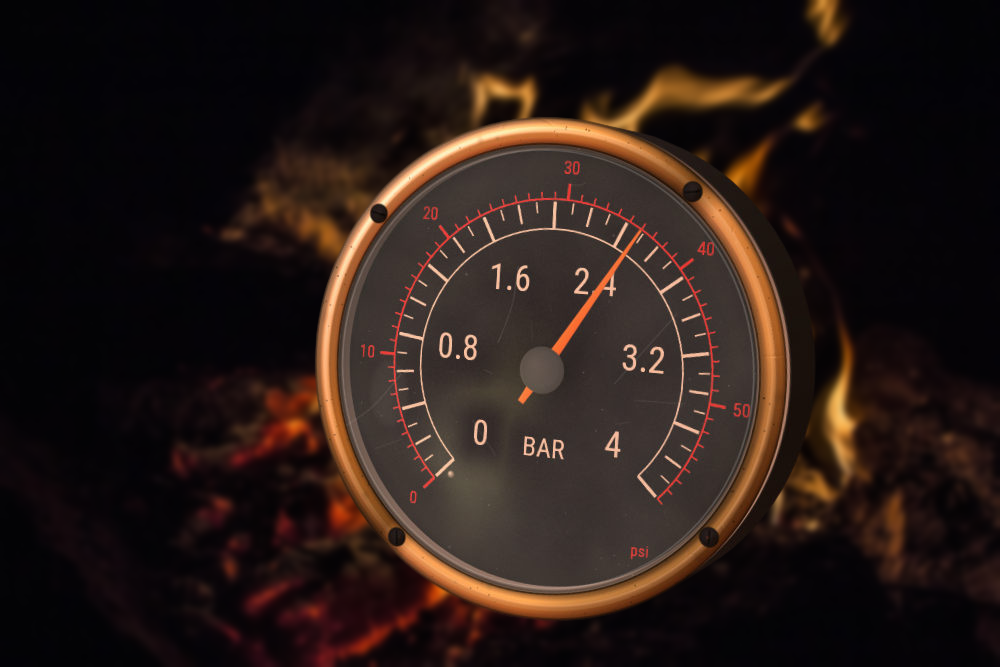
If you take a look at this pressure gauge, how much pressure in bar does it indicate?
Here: 2.5 bar
